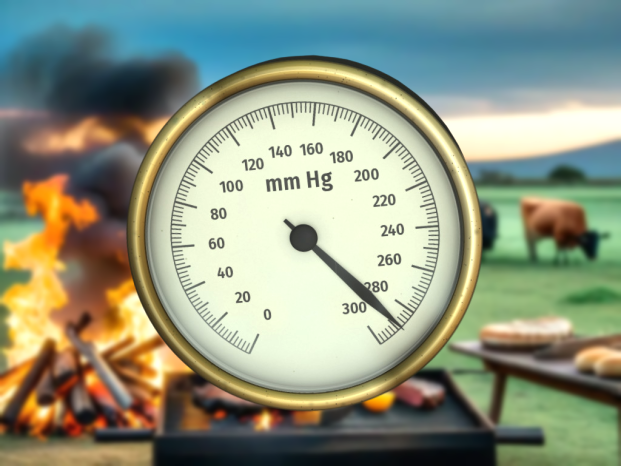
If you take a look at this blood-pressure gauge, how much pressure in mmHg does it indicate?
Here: 288 mmHg
